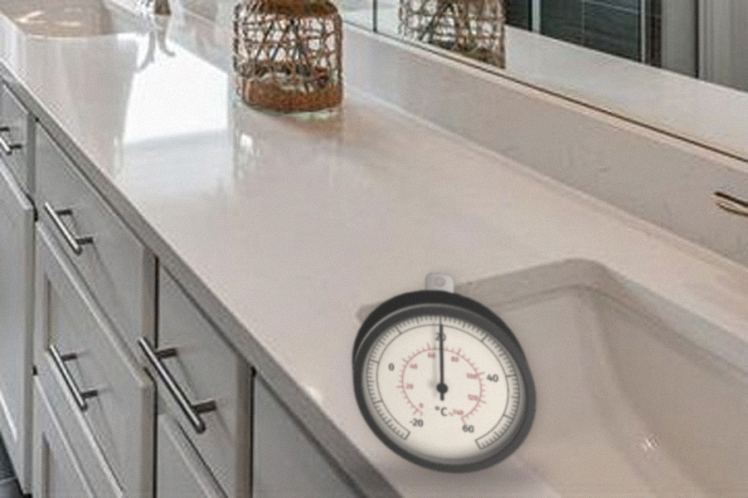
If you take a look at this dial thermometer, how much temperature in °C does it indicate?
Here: 20 °C
